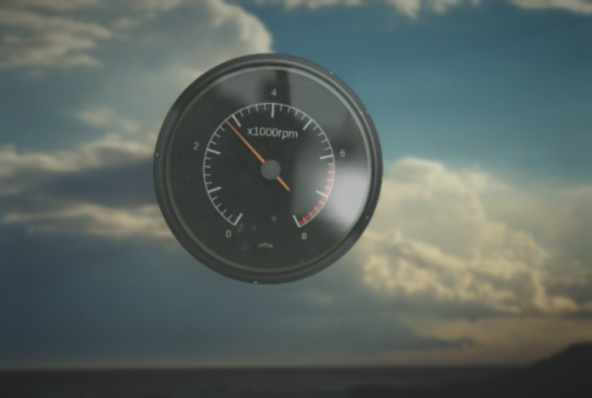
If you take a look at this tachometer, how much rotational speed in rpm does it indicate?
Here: 2800 rpm
